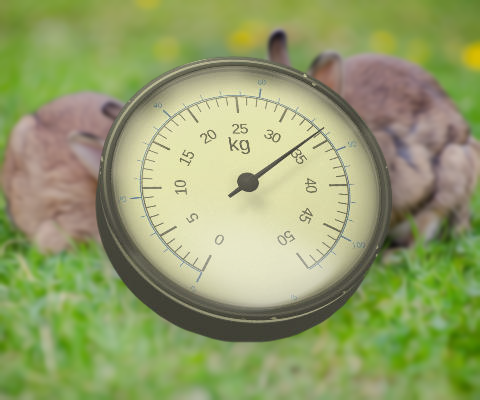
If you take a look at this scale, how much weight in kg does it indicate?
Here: 34 kg
